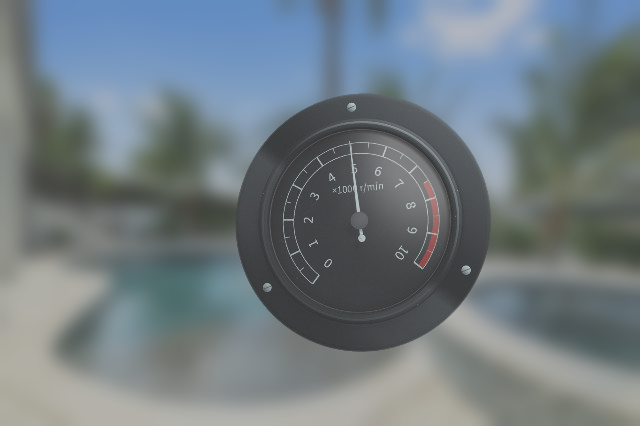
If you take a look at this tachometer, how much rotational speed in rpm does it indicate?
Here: 5000 rpm
